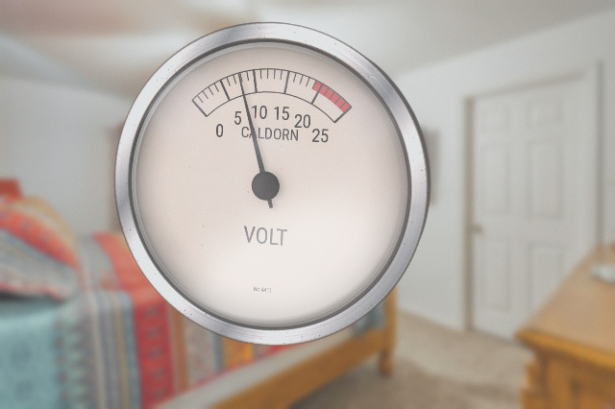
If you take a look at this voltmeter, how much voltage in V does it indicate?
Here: 8 V
